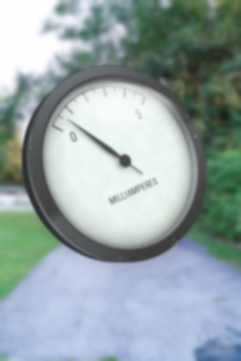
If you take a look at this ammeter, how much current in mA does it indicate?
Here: 0.5 mA
